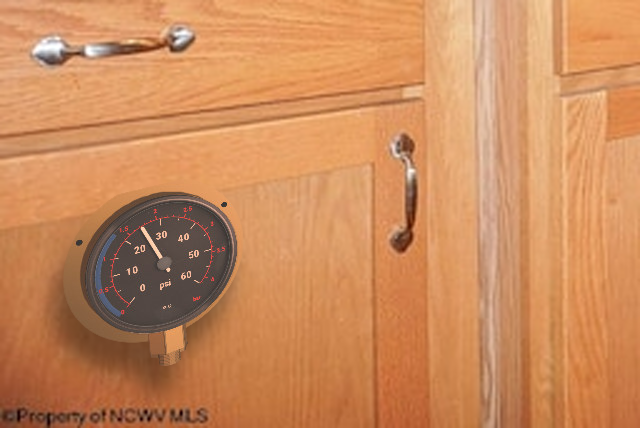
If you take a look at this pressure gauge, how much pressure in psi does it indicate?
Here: 25 psi
